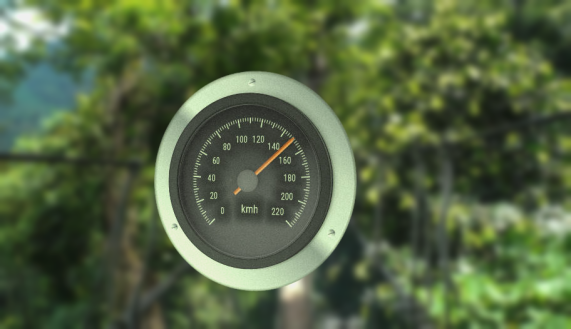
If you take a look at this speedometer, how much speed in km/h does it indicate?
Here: 150 km/h
